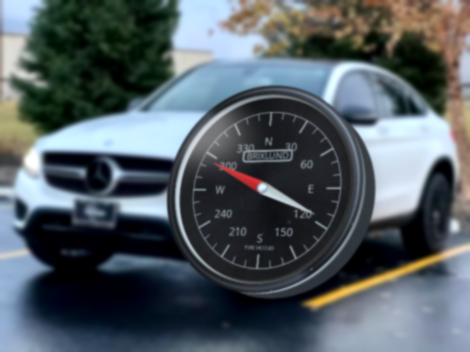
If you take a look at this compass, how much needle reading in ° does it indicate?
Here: 295 °
